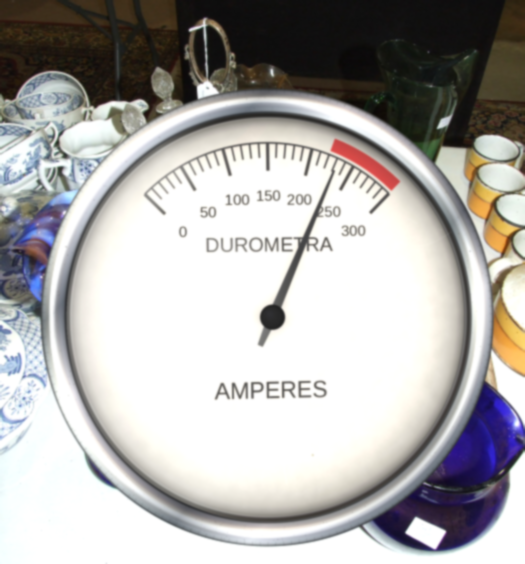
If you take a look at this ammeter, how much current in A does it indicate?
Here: 230 A
